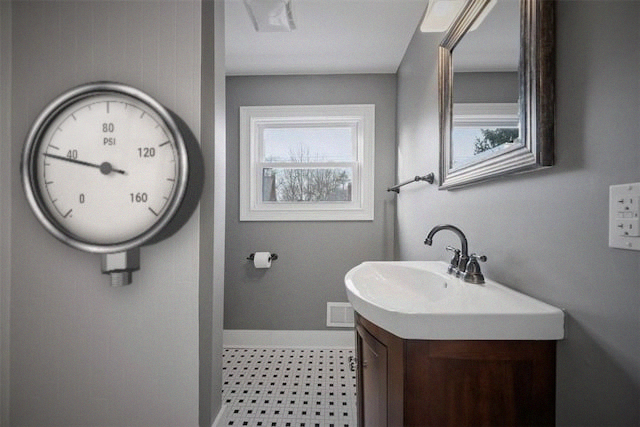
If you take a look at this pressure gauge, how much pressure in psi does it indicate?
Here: 35 psi
